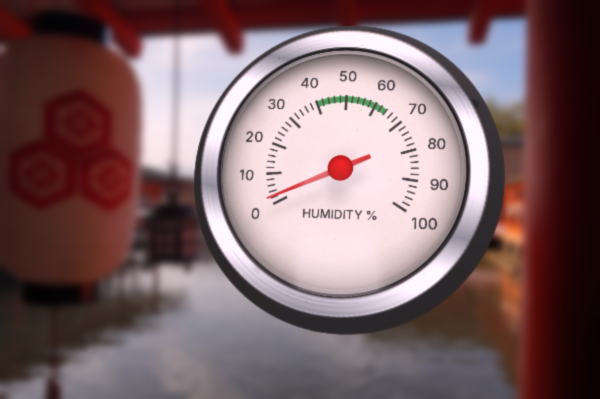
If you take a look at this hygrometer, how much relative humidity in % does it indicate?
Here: 2 %
